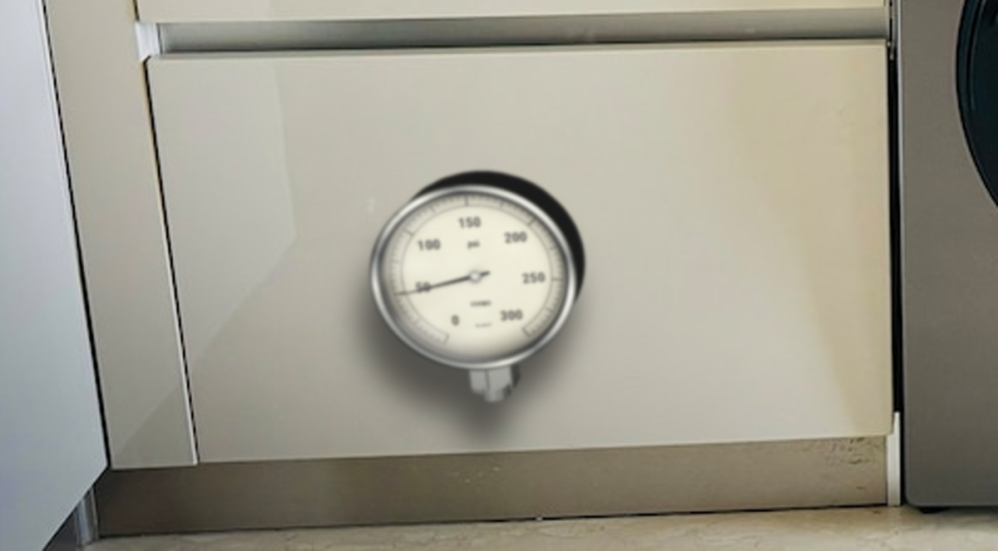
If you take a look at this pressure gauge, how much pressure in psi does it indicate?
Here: 50 psi
